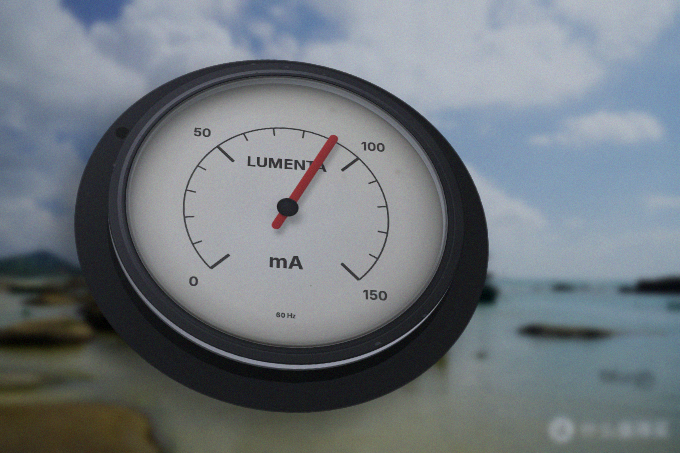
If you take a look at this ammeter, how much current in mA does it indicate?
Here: 90 mA
